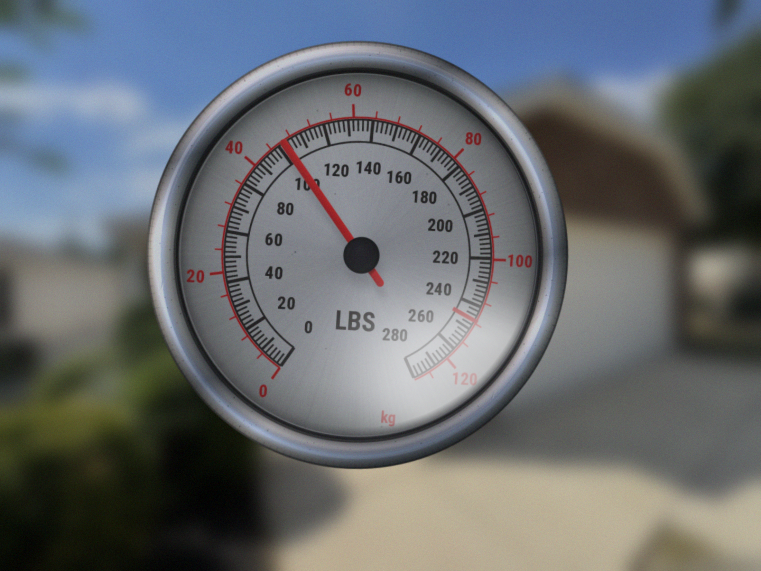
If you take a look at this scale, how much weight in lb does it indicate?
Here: 102 lb
